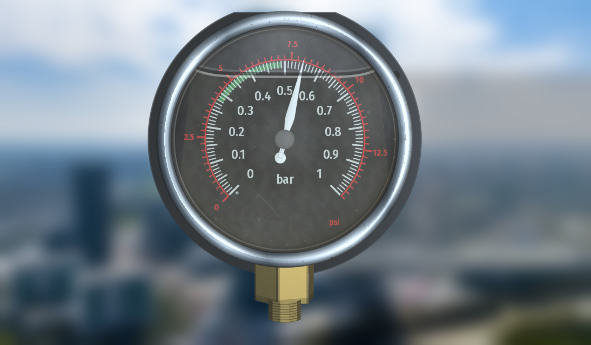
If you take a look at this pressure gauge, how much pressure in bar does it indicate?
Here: 0.55 bar
